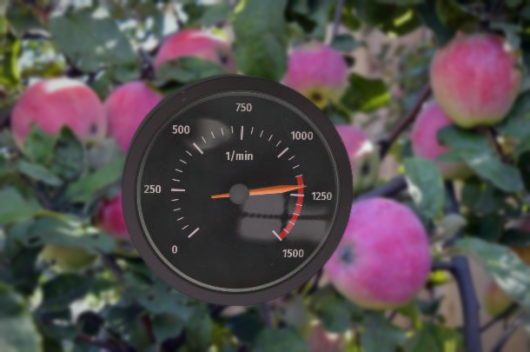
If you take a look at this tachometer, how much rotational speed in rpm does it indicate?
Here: 1200 rpm
